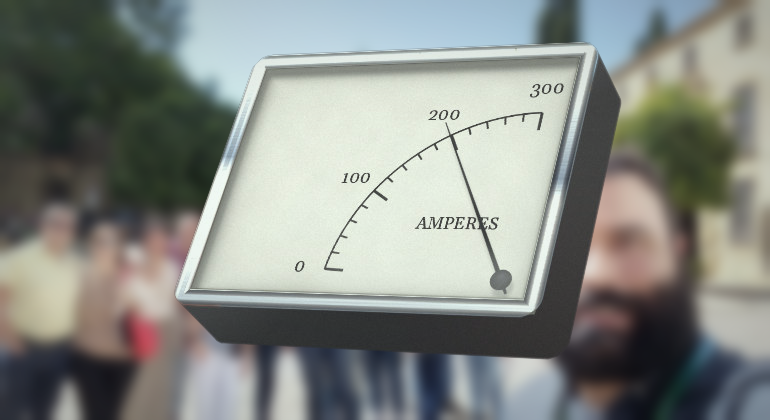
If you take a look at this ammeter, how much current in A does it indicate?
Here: 200 A
